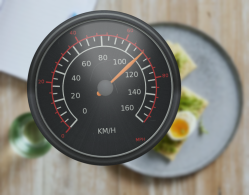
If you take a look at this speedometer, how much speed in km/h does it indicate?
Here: 110 km/h
